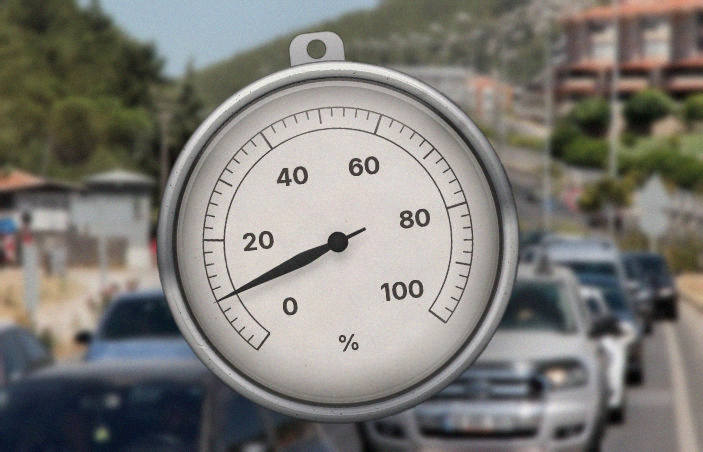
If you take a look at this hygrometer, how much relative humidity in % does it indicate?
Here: 10 %
